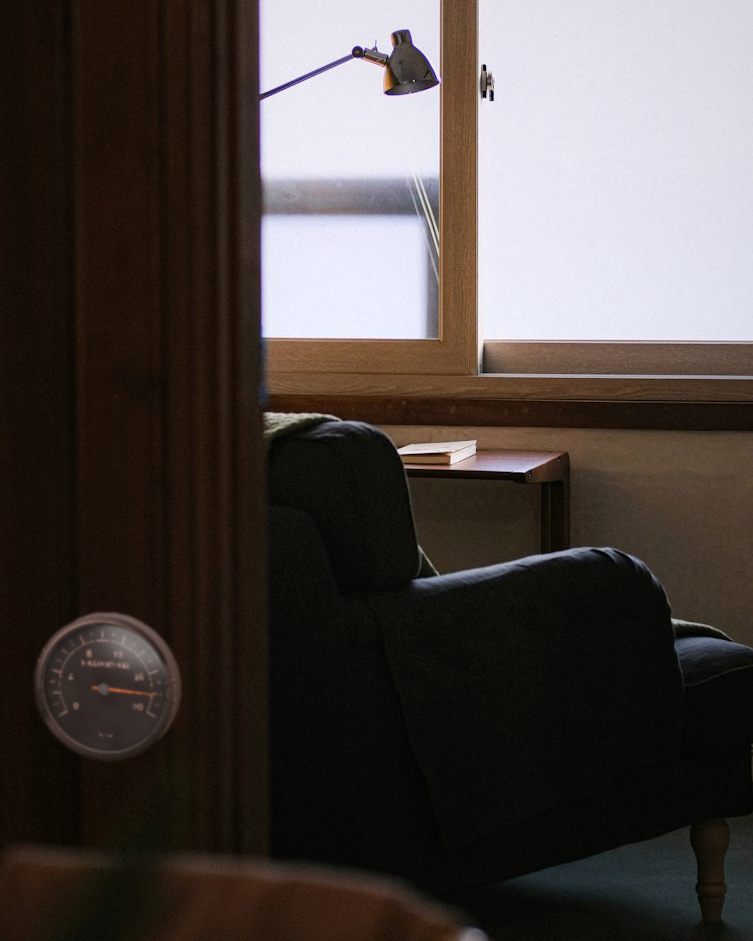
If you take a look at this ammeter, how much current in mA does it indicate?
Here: 18 mA
